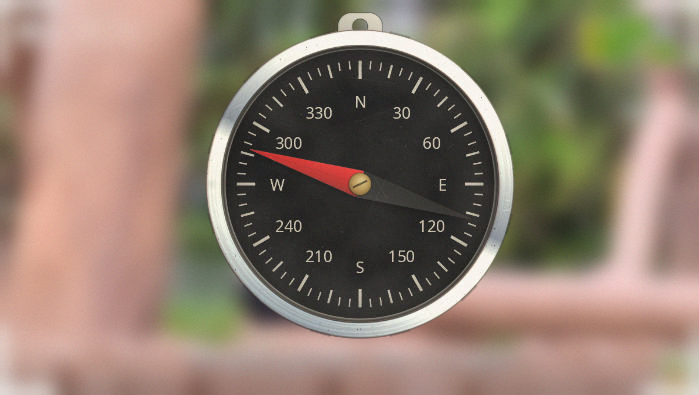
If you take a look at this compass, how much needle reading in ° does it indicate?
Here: 287.5 °
